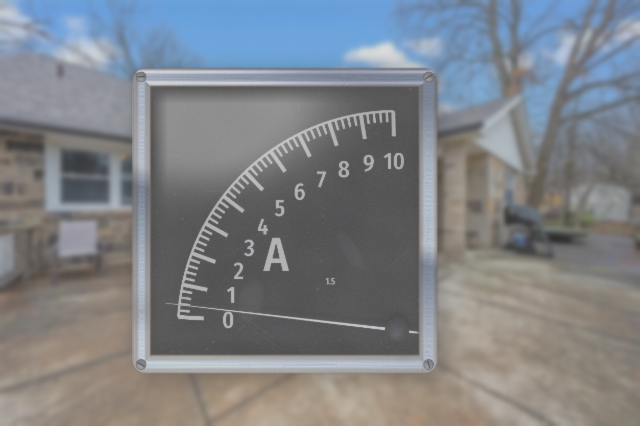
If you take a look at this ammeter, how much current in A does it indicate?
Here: 0.4 A
